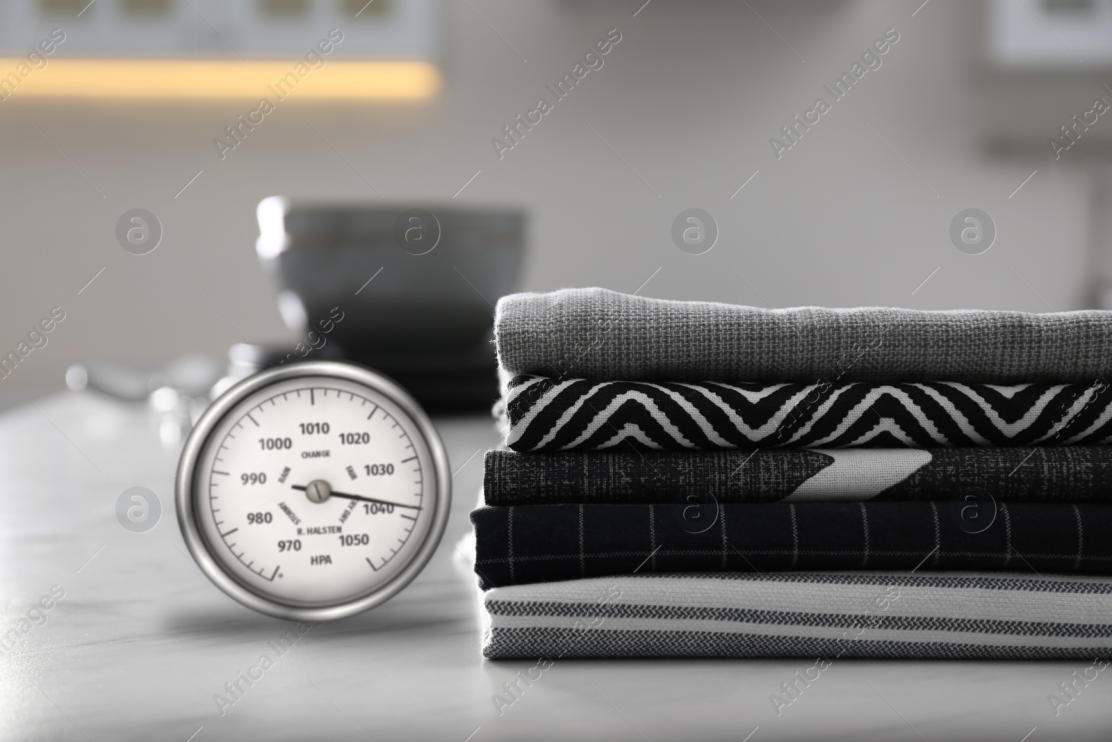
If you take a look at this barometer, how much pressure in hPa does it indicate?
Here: 1038 hPa
